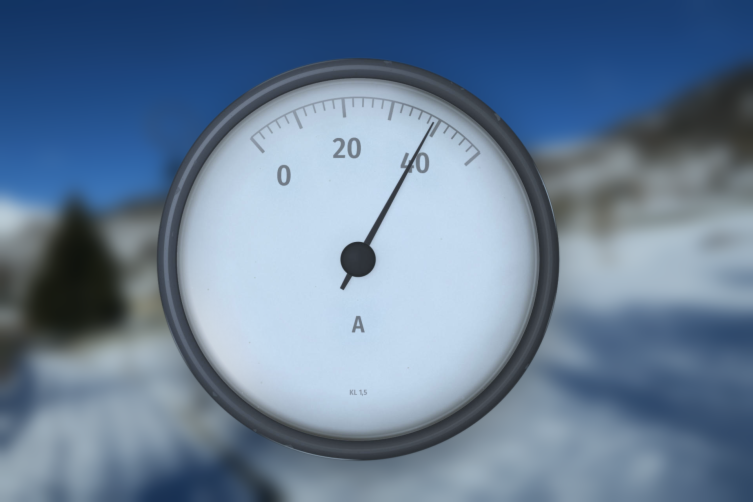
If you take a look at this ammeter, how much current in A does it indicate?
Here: 39 A
